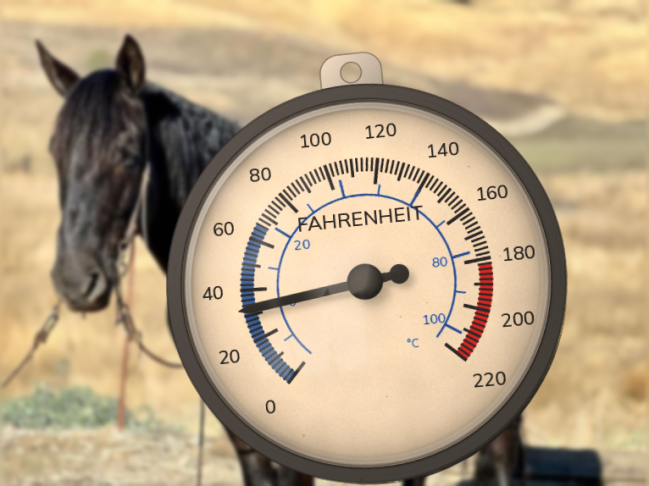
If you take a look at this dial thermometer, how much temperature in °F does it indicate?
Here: 32 °F
